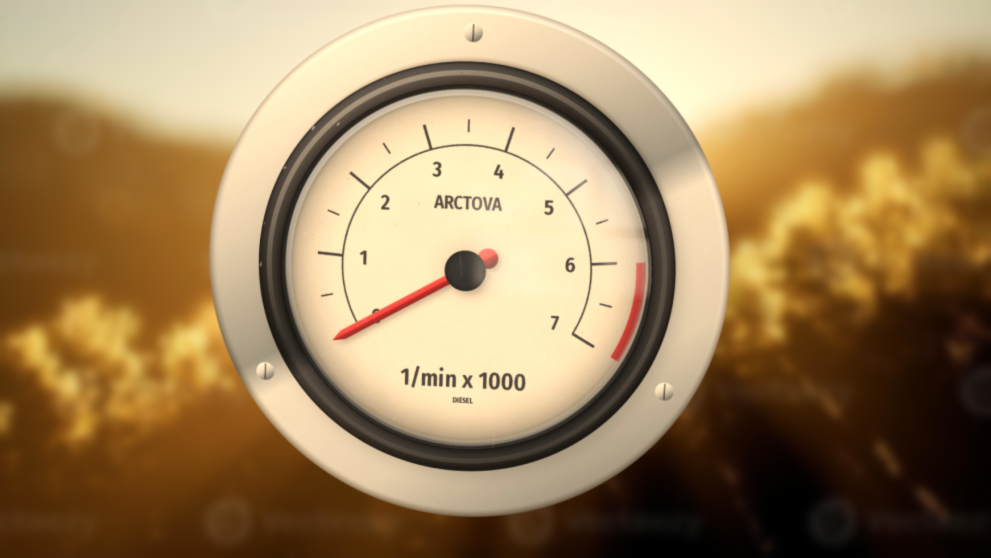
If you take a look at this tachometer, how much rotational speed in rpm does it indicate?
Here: 0 rpm
